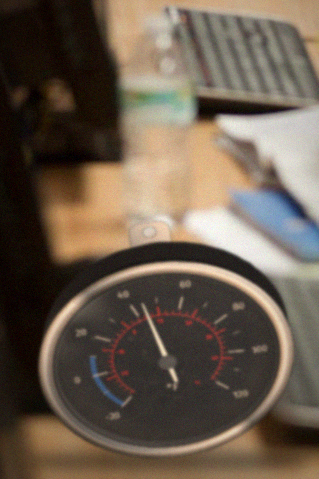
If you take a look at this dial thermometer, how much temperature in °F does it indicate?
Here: 45 °F
